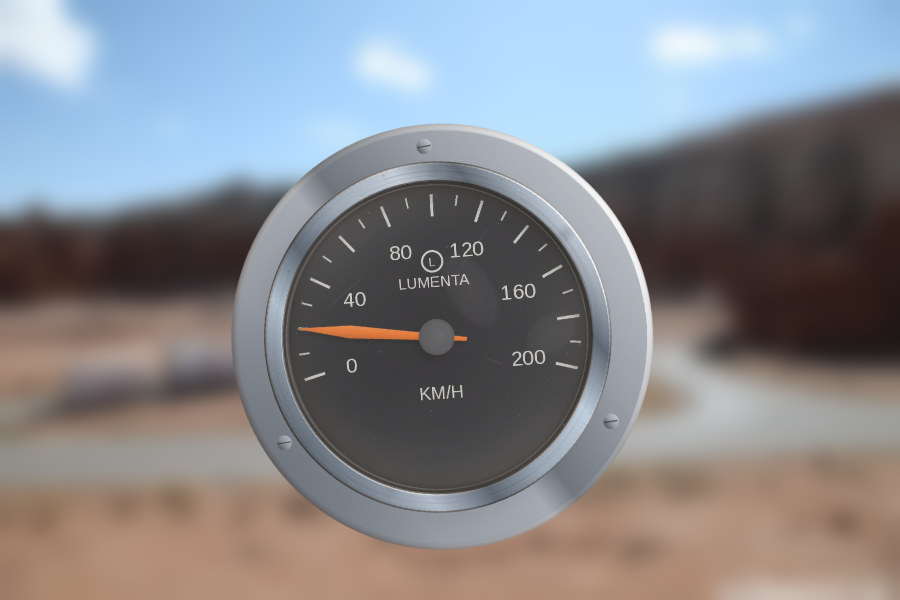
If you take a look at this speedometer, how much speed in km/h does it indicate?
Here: 20 km/h
